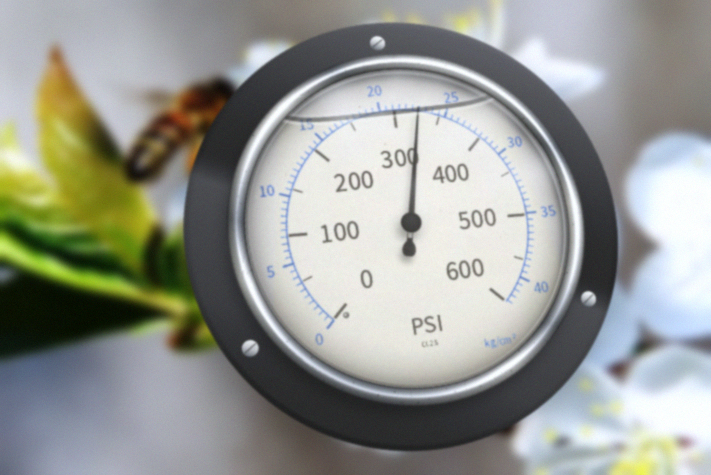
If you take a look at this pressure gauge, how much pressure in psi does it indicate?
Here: 325 psi
